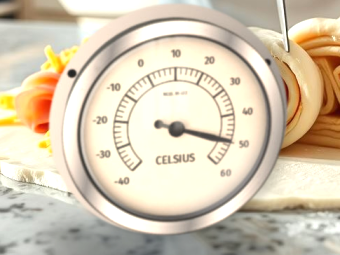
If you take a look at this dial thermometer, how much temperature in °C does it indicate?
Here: 50 °C
